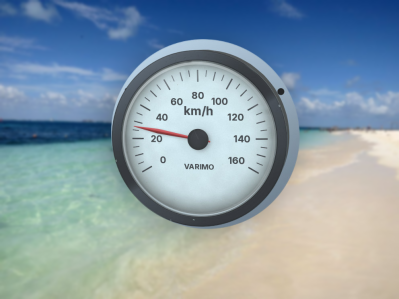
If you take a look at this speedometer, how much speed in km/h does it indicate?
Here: 27.5 km/h
